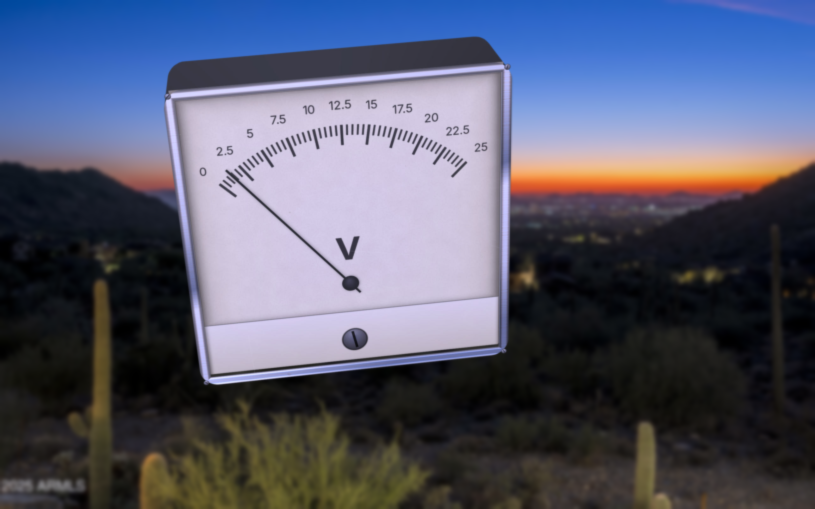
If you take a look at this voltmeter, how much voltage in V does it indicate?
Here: 1.5 V
